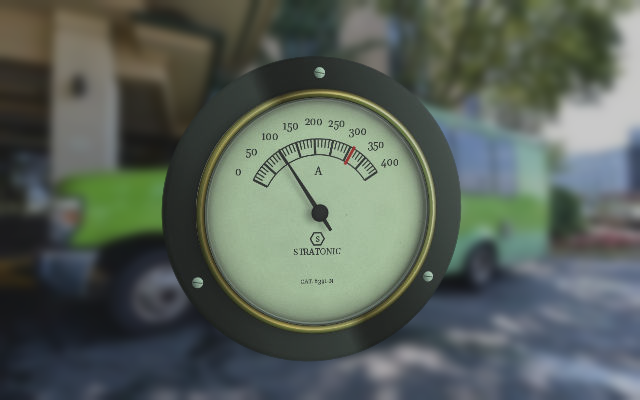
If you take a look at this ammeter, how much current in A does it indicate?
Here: 100 A
